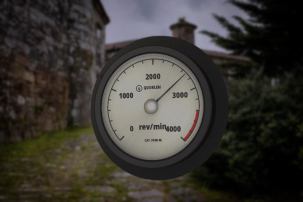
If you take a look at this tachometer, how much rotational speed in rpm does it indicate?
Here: 2700 rpm
